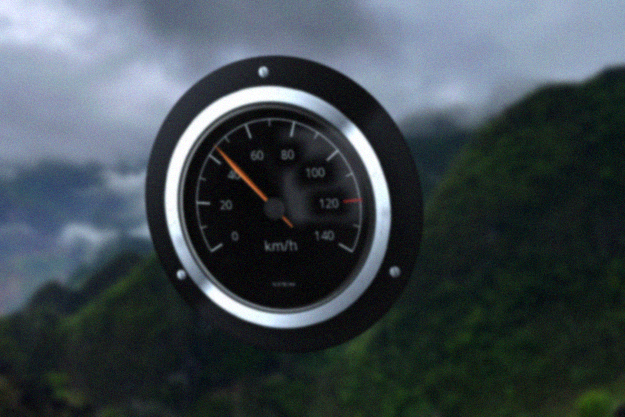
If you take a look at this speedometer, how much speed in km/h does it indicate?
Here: 45 km/h
